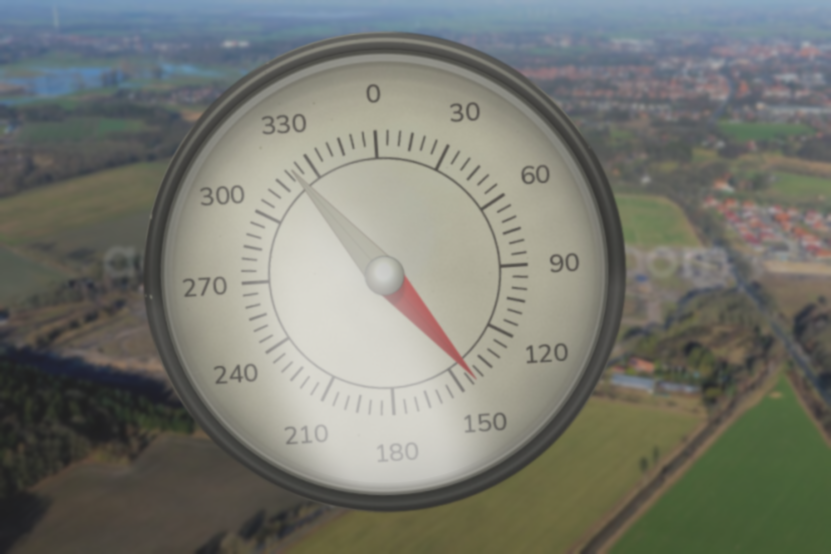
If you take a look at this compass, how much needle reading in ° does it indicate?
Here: 142.5 °
